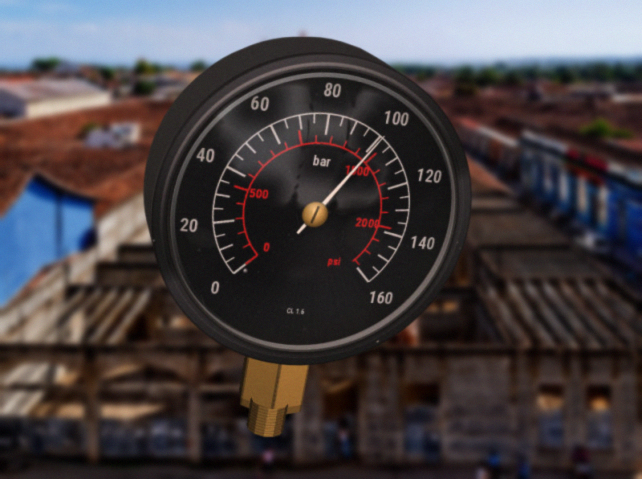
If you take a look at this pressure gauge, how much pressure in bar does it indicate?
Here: 100 bar
